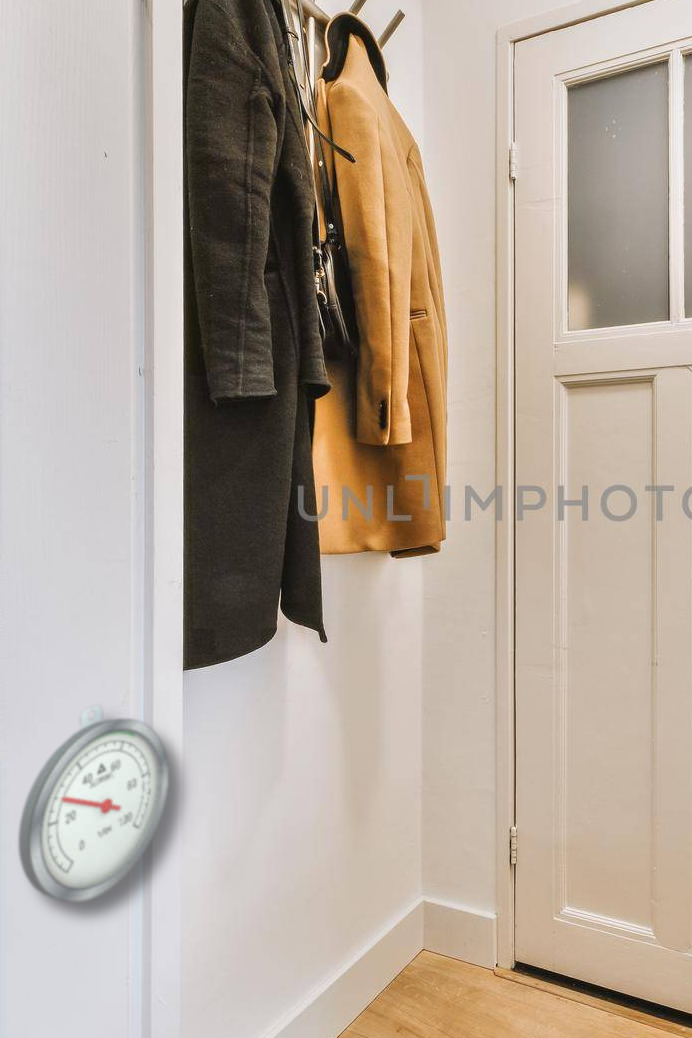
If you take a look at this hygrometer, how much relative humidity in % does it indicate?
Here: 28 %
